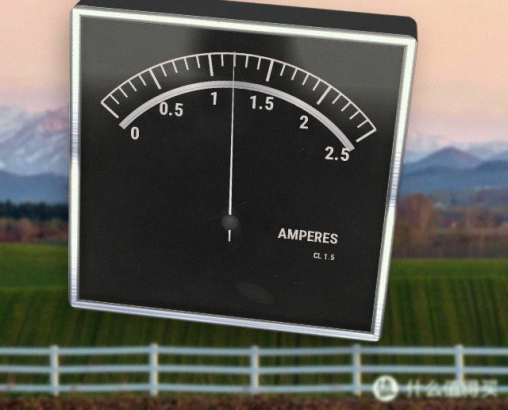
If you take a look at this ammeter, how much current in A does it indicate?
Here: 1.2 A
